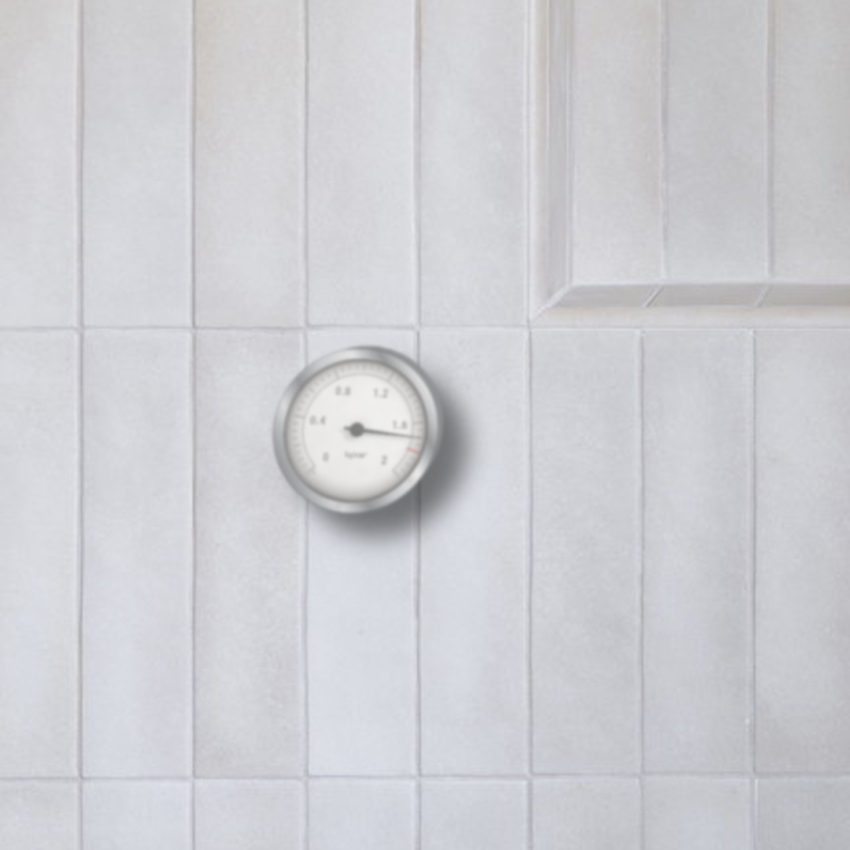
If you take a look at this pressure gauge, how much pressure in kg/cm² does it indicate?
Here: 1.7 kg/cm²
